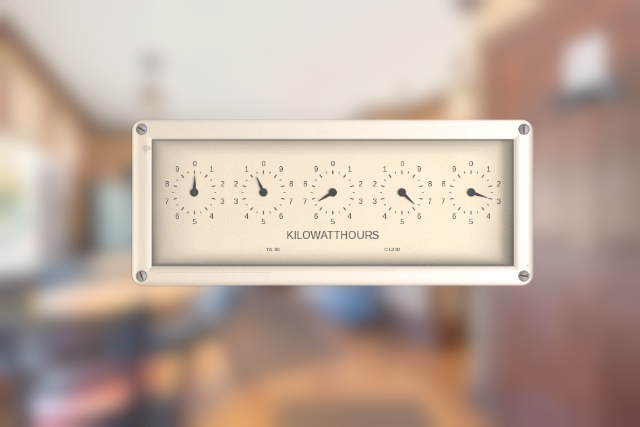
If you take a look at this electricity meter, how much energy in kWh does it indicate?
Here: 663 kWh
